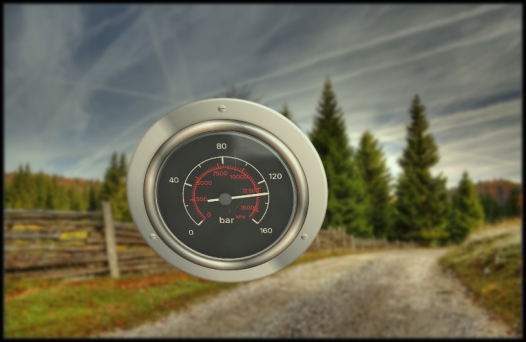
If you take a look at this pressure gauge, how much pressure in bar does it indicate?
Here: 130 bar
